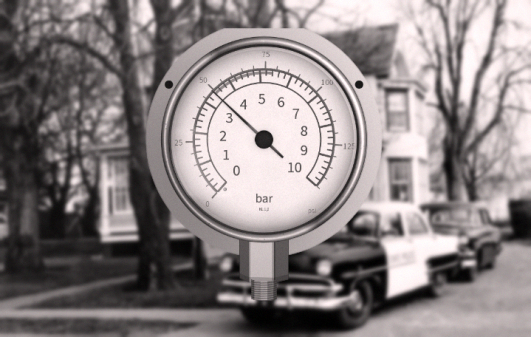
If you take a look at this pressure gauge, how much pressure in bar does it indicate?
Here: 3.4 bar
